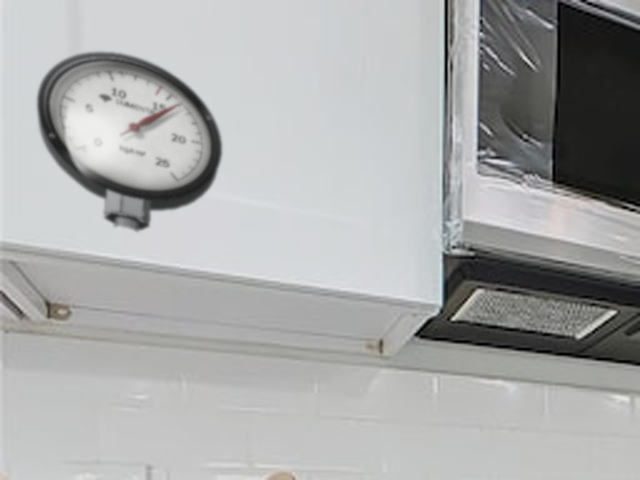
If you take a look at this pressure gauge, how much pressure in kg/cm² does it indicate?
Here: 16 kg/cm²
